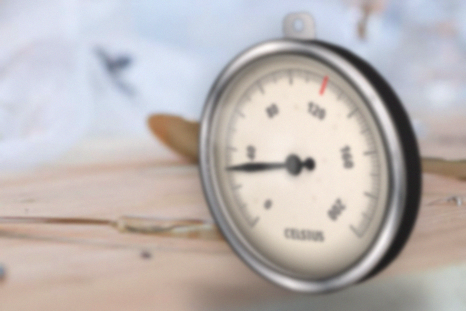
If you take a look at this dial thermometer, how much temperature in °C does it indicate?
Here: 30 °C
